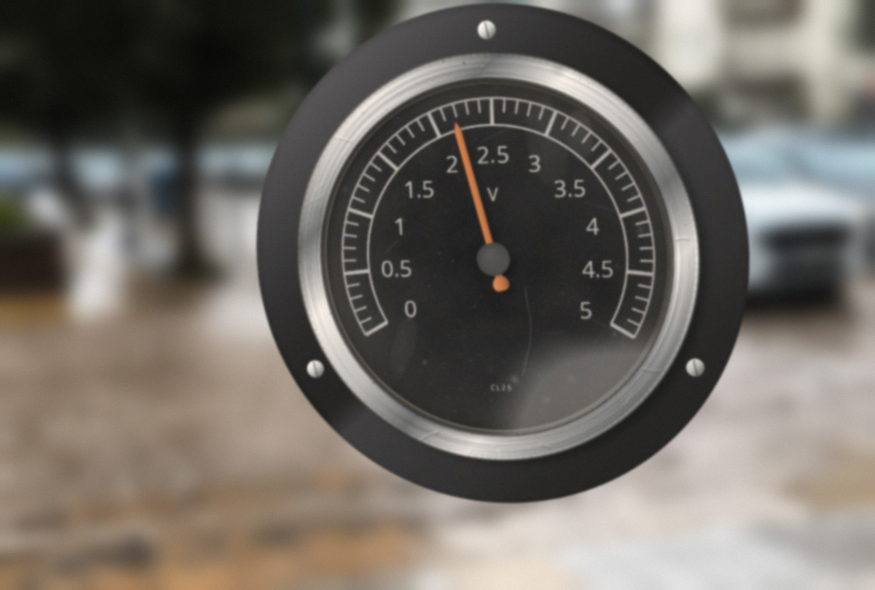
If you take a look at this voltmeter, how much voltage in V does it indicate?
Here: 2.2 V
